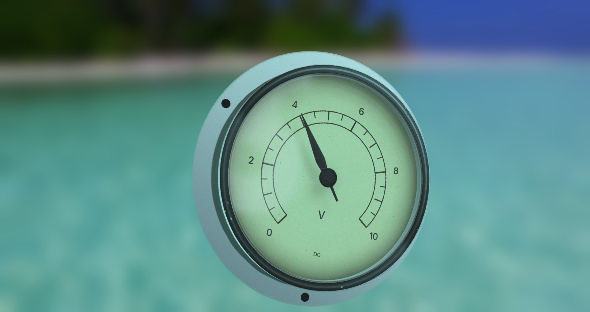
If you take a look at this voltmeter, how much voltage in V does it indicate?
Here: 4 V
